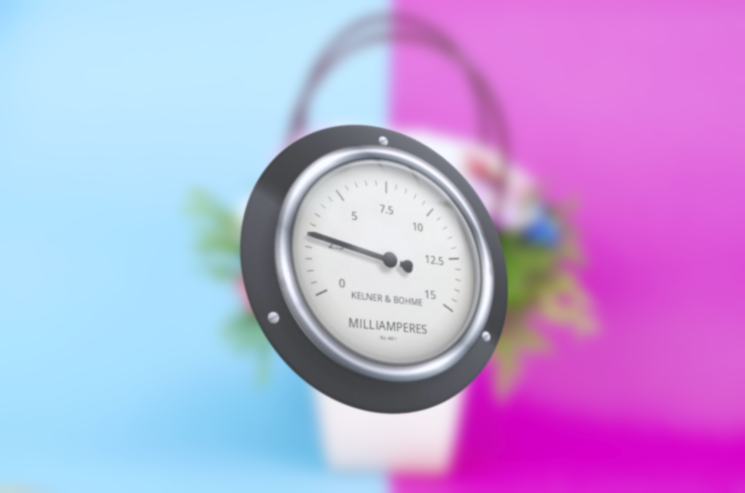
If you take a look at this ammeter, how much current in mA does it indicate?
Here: 2.5 mA
